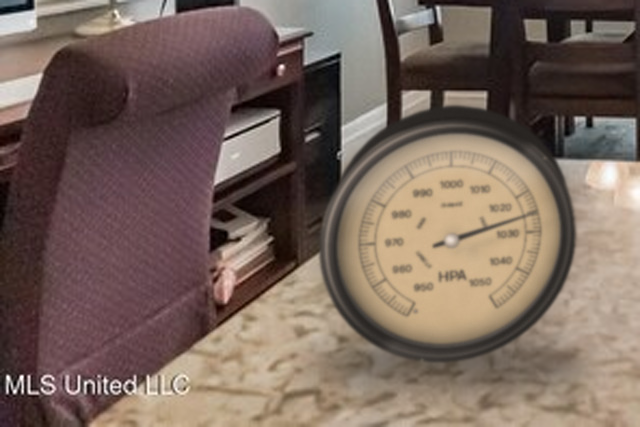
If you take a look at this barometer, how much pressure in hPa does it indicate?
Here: 1025 hPa
